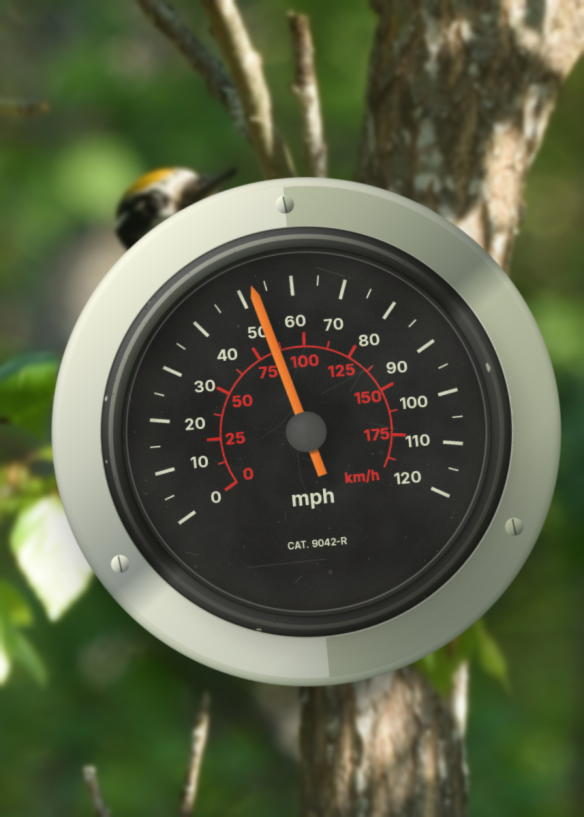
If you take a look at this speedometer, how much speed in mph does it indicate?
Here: 52.5 mph
